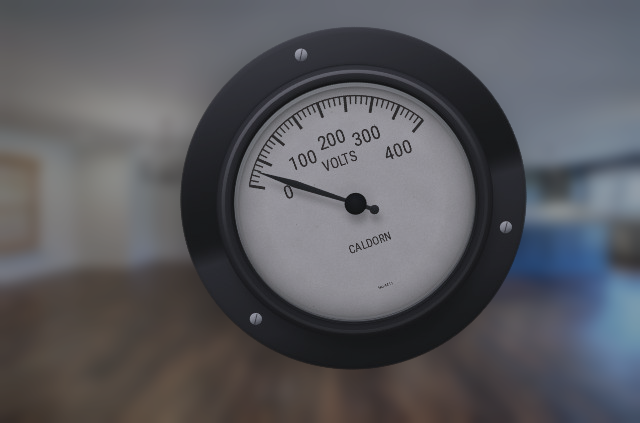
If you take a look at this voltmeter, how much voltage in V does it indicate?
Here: 30 V
